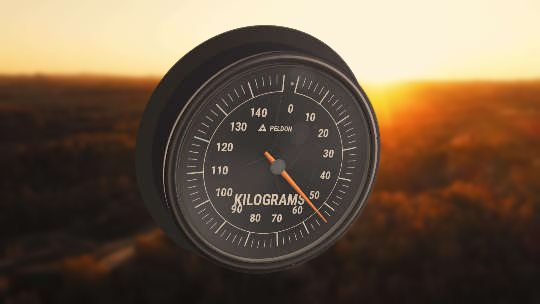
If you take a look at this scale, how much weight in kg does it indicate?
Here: 54 kg
